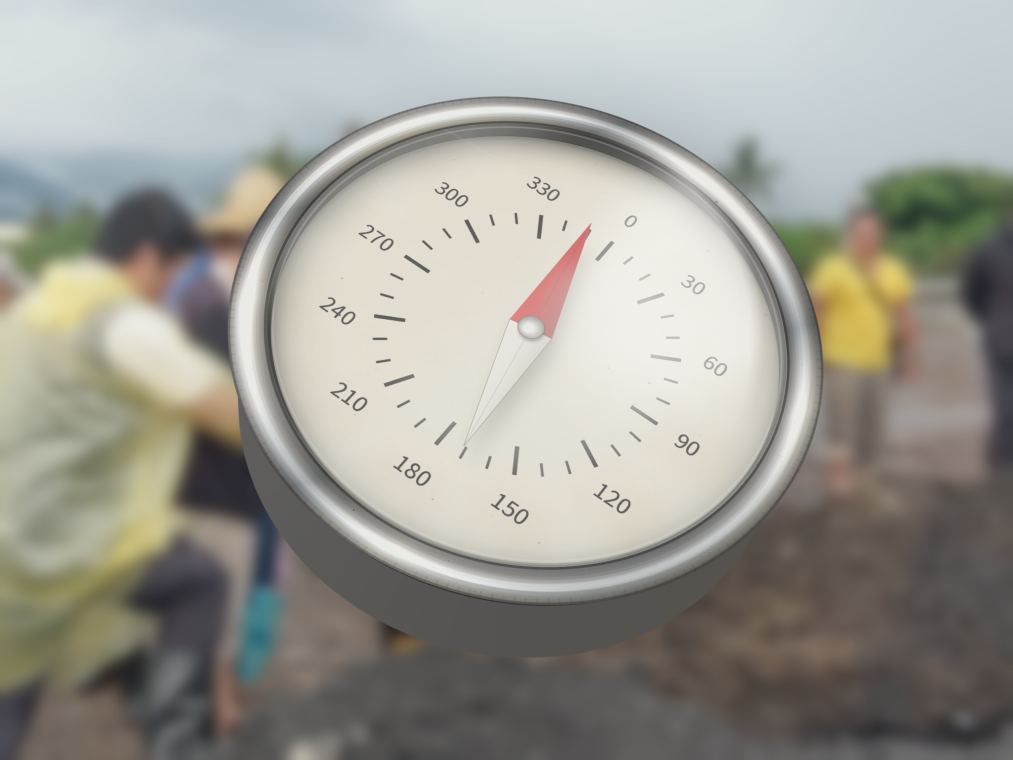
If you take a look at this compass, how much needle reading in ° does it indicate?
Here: 350 °
